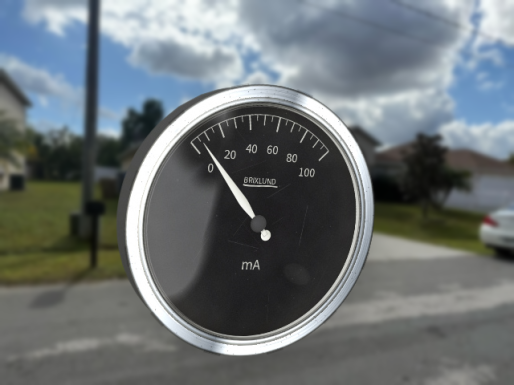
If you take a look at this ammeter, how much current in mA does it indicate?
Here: 5 mA
